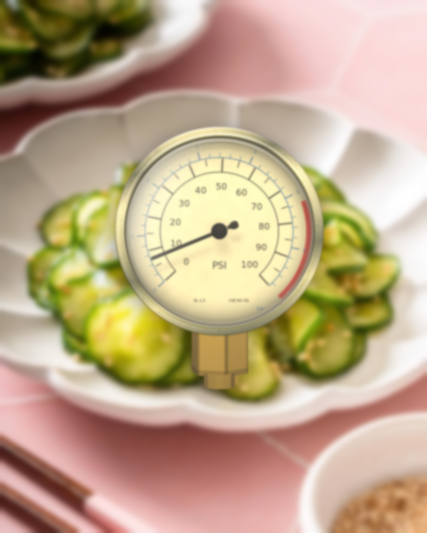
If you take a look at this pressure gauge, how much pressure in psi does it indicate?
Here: 7.5 psi
